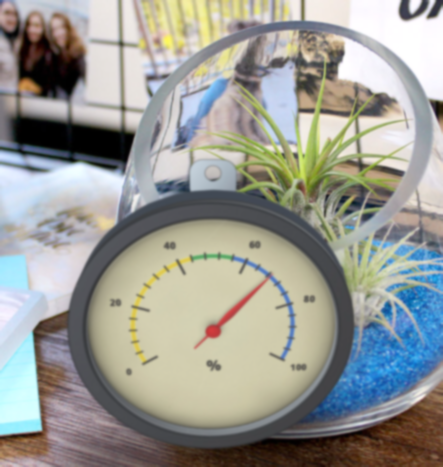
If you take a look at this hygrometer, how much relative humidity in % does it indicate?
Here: 68 %
